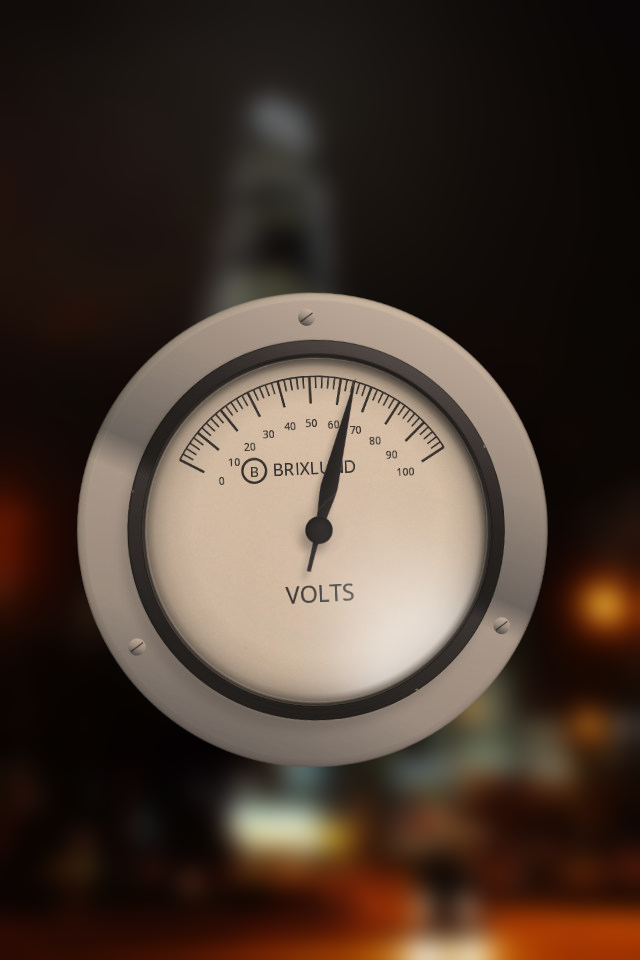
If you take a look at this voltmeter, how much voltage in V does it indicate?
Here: 64 V
